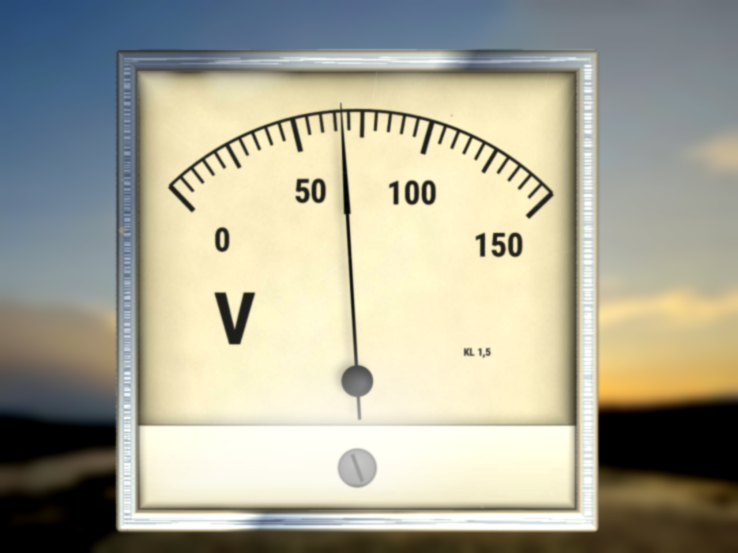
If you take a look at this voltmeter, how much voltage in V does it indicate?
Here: 67.5 V
